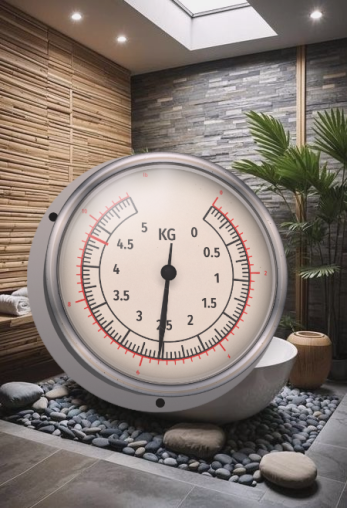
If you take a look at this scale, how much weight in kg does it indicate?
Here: 2.55 kg
